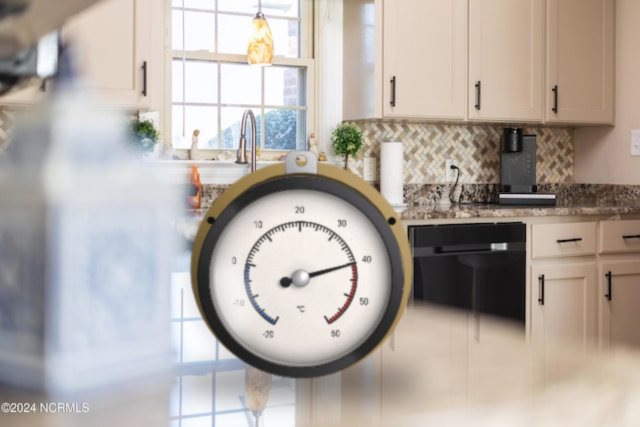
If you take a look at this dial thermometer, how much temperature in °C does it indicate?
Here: 40 °C
